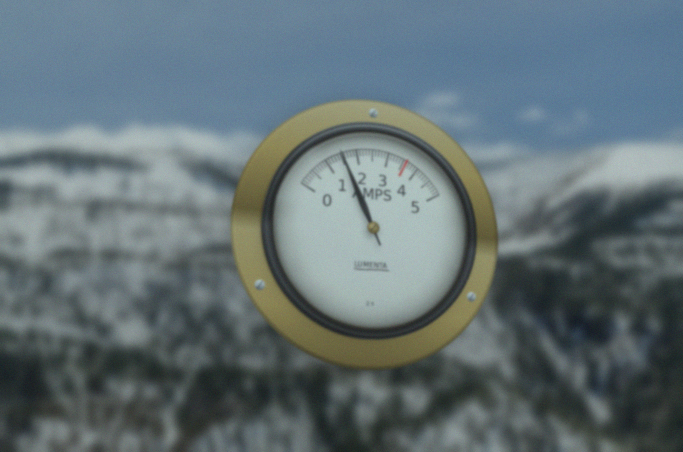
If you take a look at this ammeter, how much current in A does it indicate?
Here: 1.5 A
